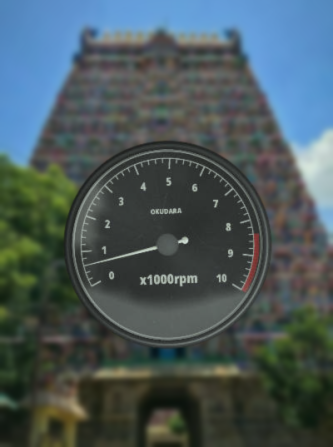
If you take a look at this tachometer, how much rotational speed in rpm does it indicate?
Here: 600 rpm
